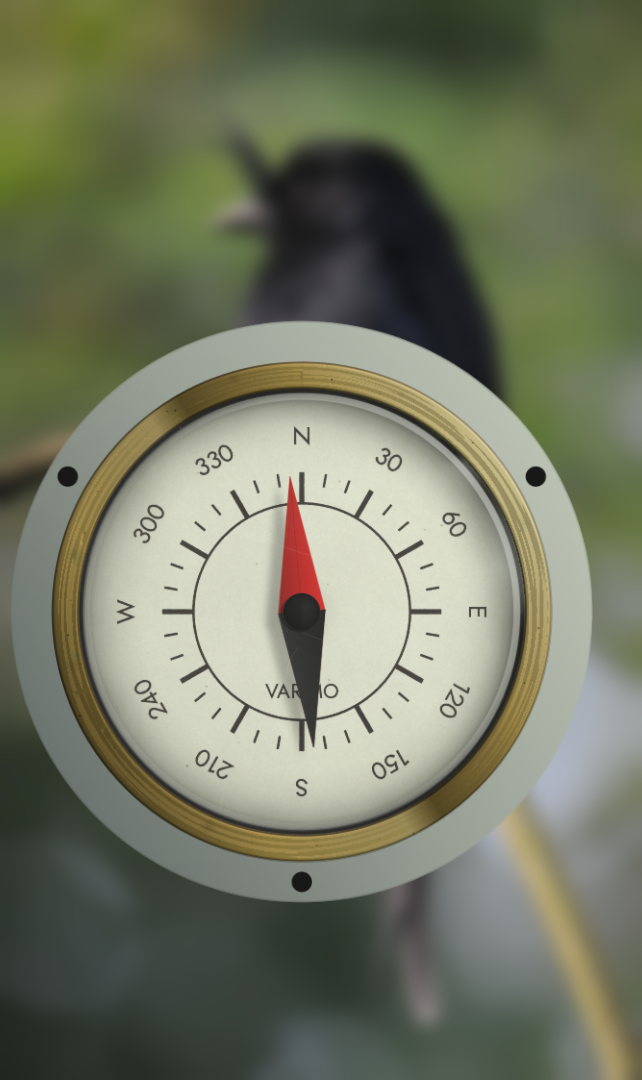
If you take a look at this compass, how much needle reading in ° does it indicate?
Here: 355 °
